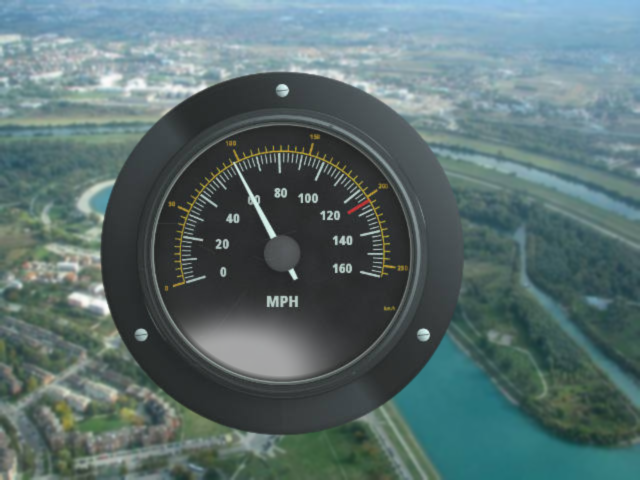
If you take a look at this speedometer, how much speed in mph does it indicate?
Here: 60 mph
